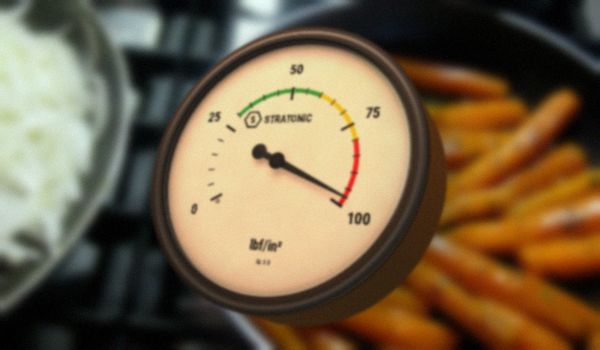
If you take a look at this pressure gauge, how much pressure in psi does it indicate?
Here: 97.5 psi
